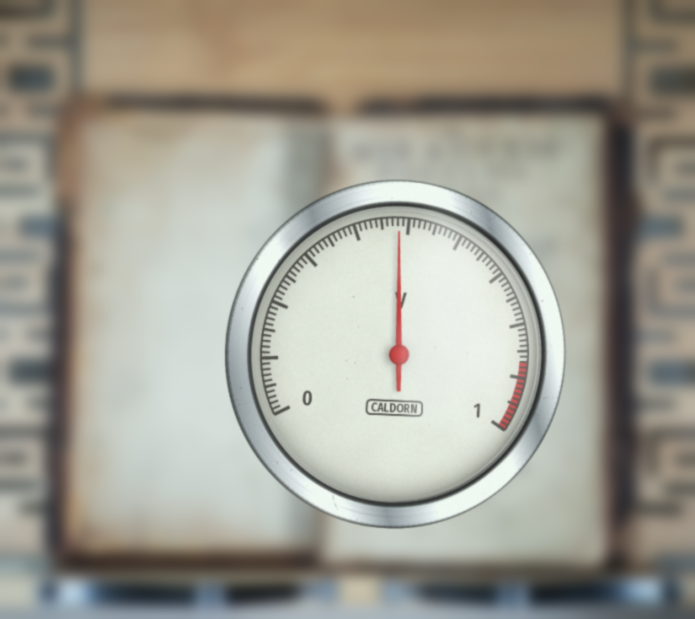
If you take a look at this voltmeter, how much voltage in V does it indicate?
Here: 0.48 V
